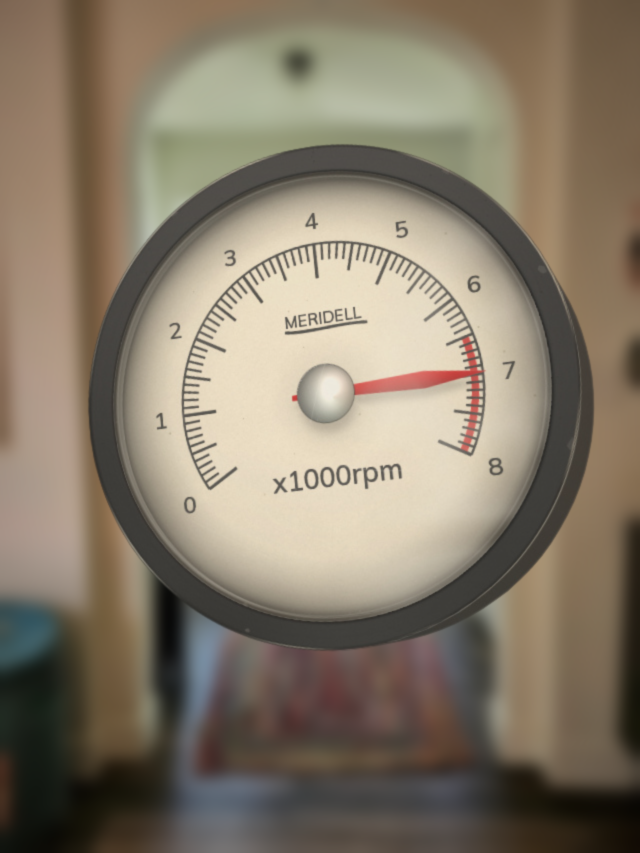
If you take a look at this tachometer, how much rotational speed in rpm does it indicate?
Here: 7000 rpm
